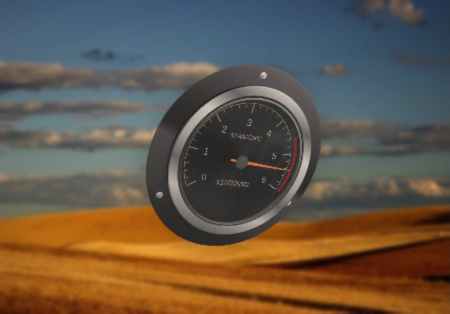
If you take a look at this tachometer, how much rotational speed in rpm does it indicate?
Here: 5400 rpm
